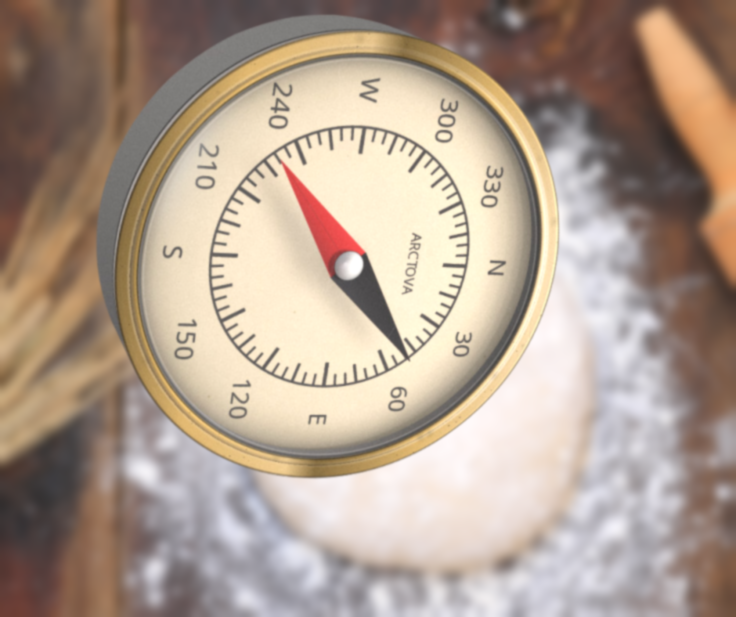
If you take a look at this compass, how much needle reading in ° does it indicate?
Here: 230 °
